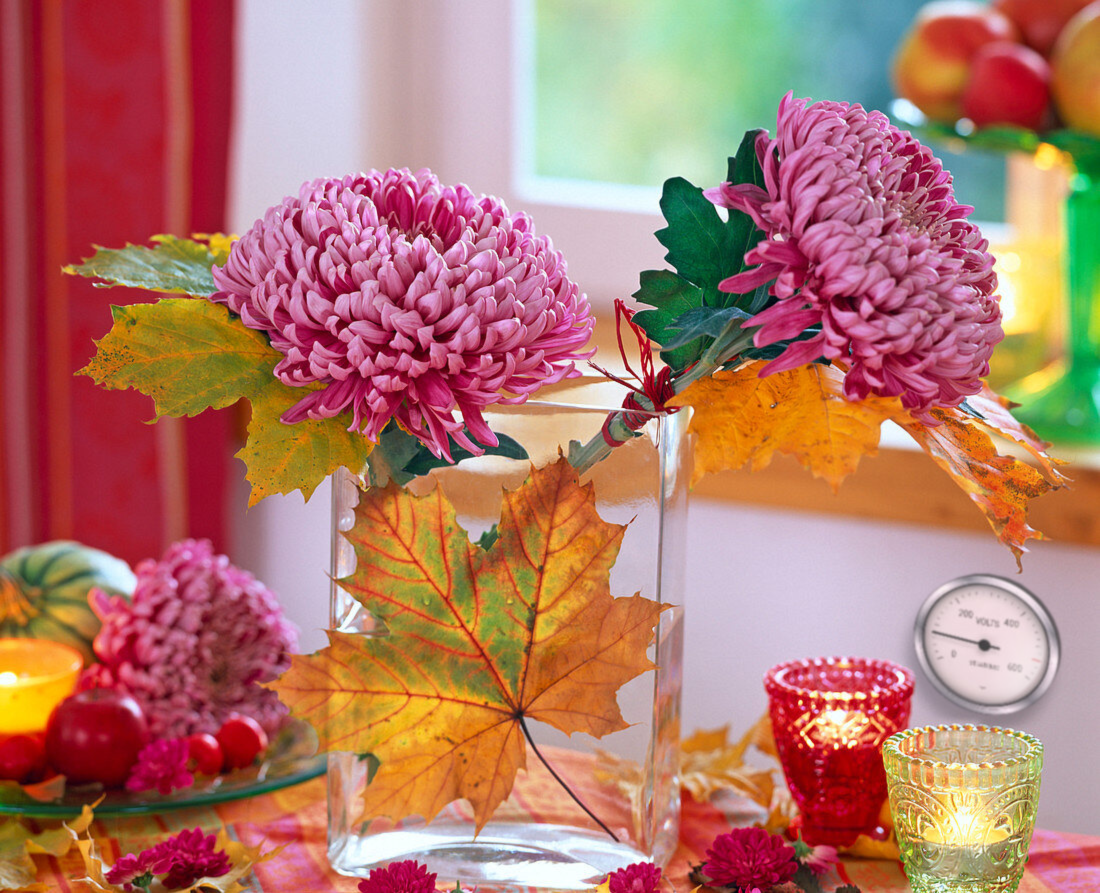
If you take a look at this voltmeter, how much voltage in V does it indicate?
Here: 80 V
